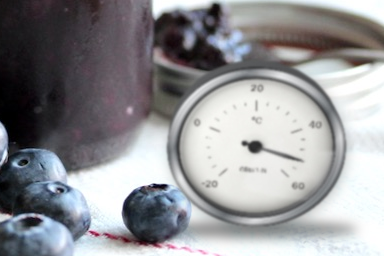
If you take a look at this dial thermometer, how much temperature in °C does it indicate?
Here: 52 °C
